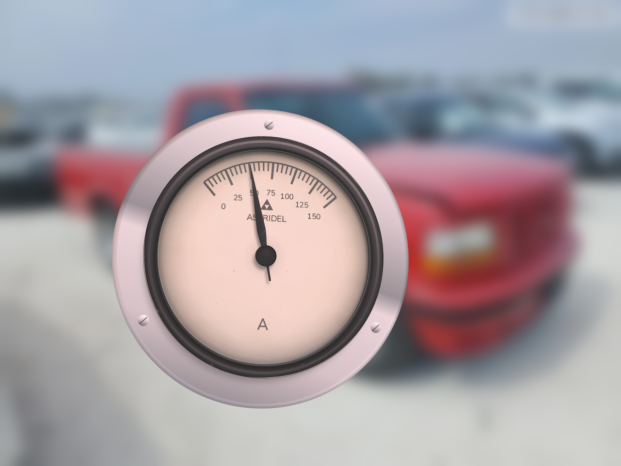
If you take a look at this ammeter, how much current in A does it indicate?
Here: 50 A
